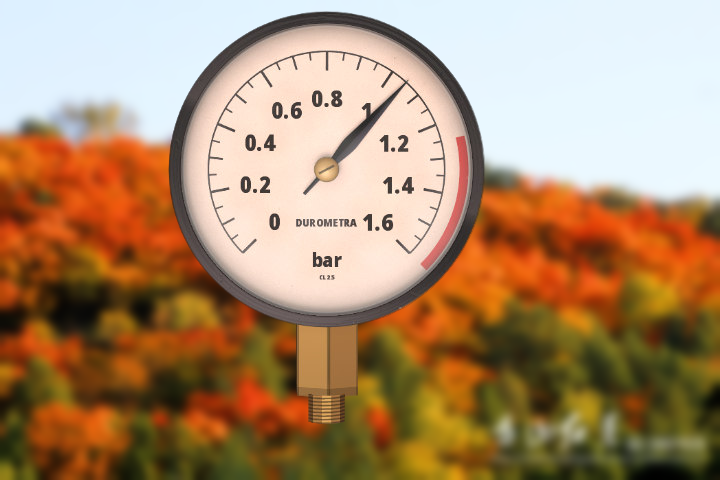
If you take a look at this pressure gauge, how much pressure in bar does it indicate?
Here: 1.05 bar
